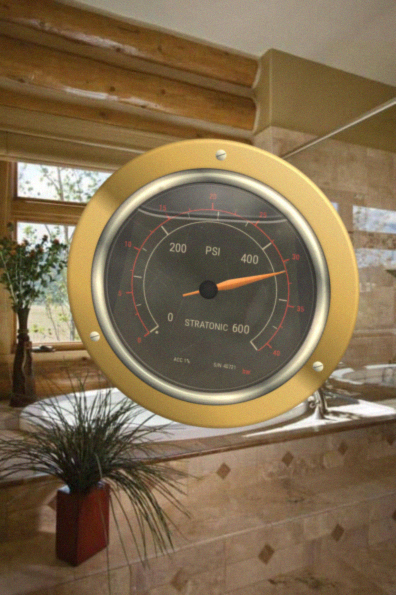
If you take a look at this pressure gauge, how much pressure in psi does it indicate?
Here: 450 psi
